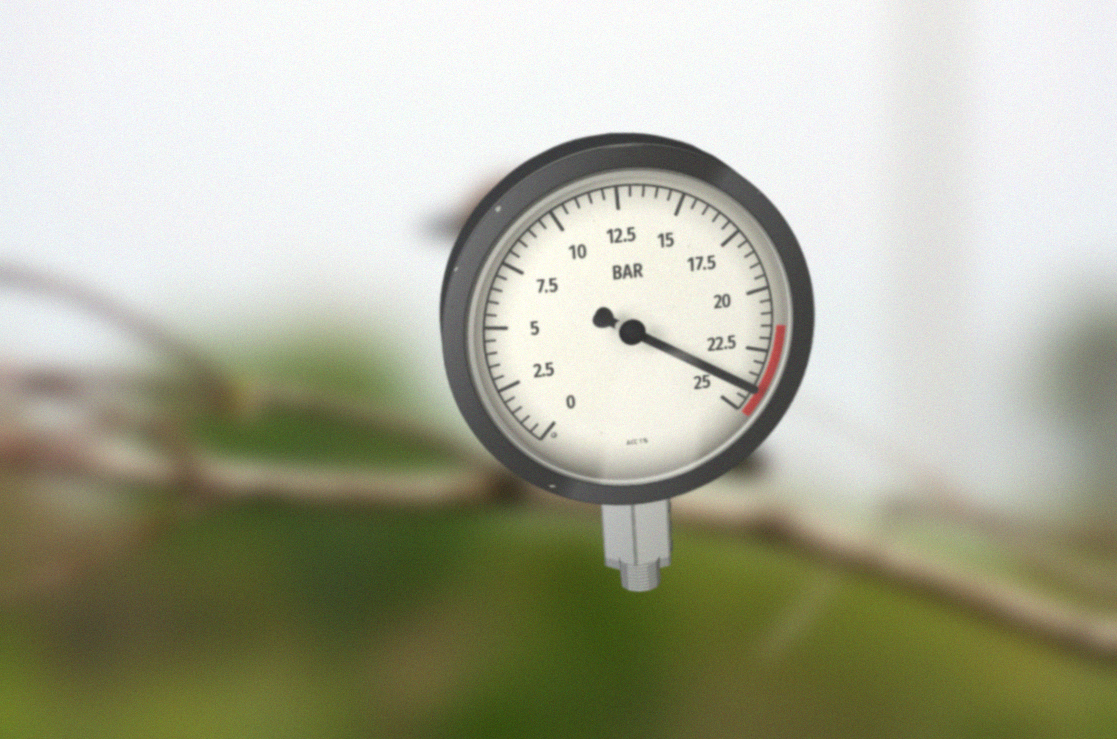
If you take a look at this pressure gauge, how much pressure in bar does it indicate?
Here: 24 bar
